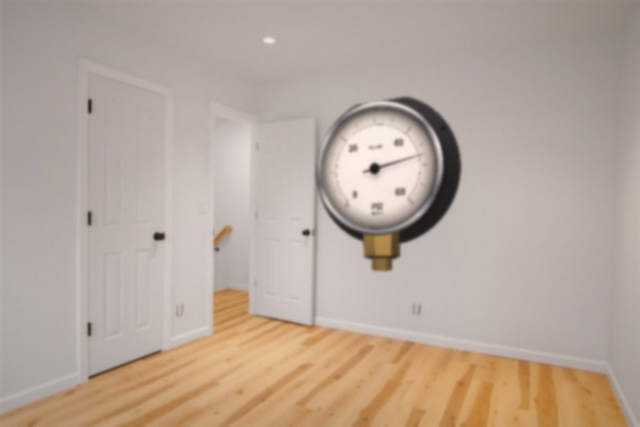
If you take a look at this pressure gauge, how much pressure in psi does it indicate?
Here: 47.5 psi
